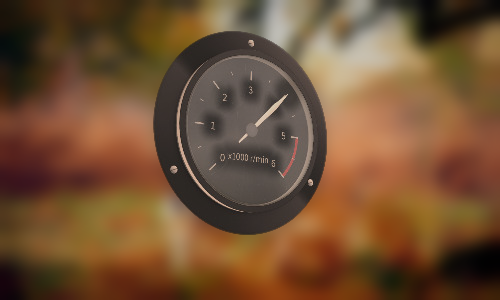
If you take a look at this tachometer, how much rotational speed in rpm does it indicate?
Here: 4000 rpm
